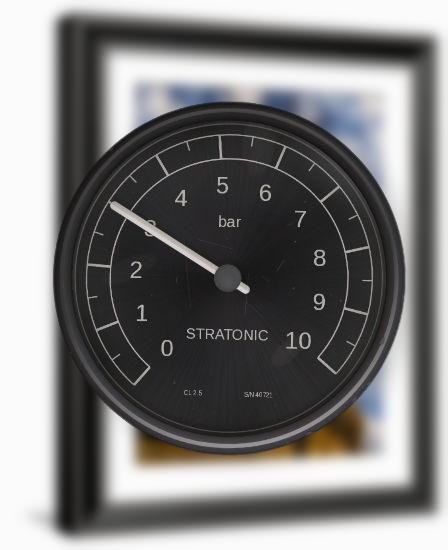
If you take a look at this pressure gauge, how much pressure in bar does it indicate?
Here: 3 bar
